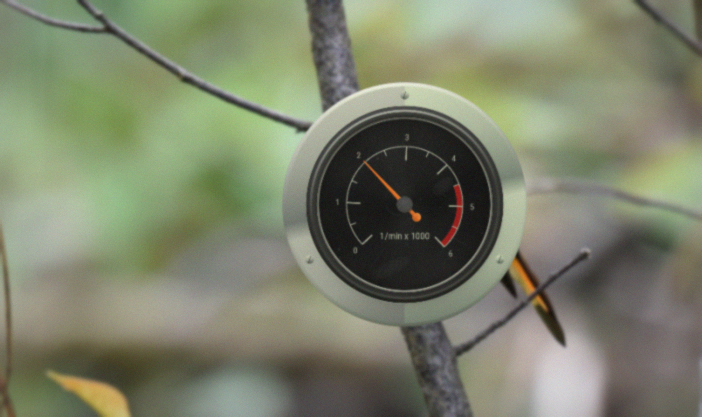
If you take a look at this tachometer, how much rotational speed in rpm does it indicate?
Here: 2000 rpm
